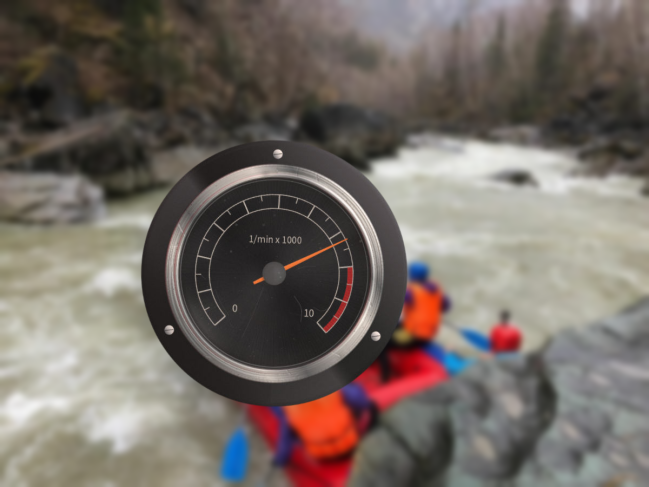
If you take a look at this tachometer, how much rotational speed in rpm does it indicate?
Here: 7250 rpm
